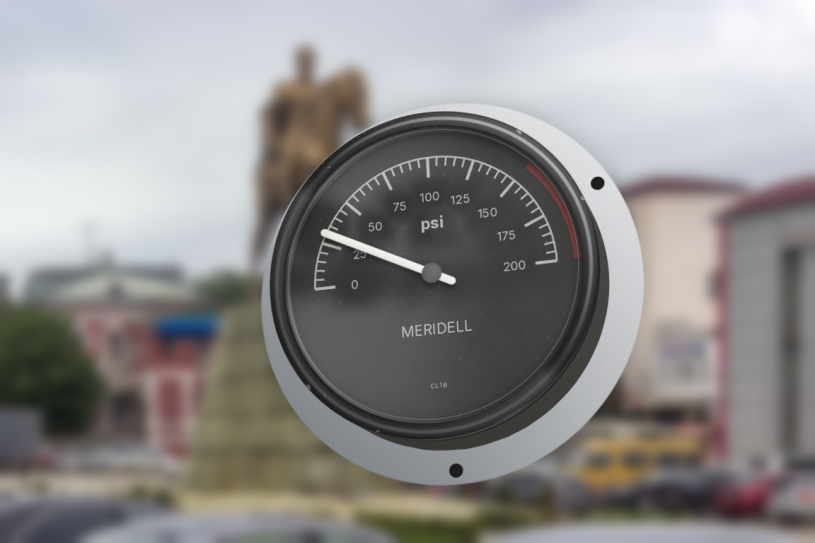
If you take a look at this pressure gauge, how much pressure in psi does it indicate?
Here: 30 psi
